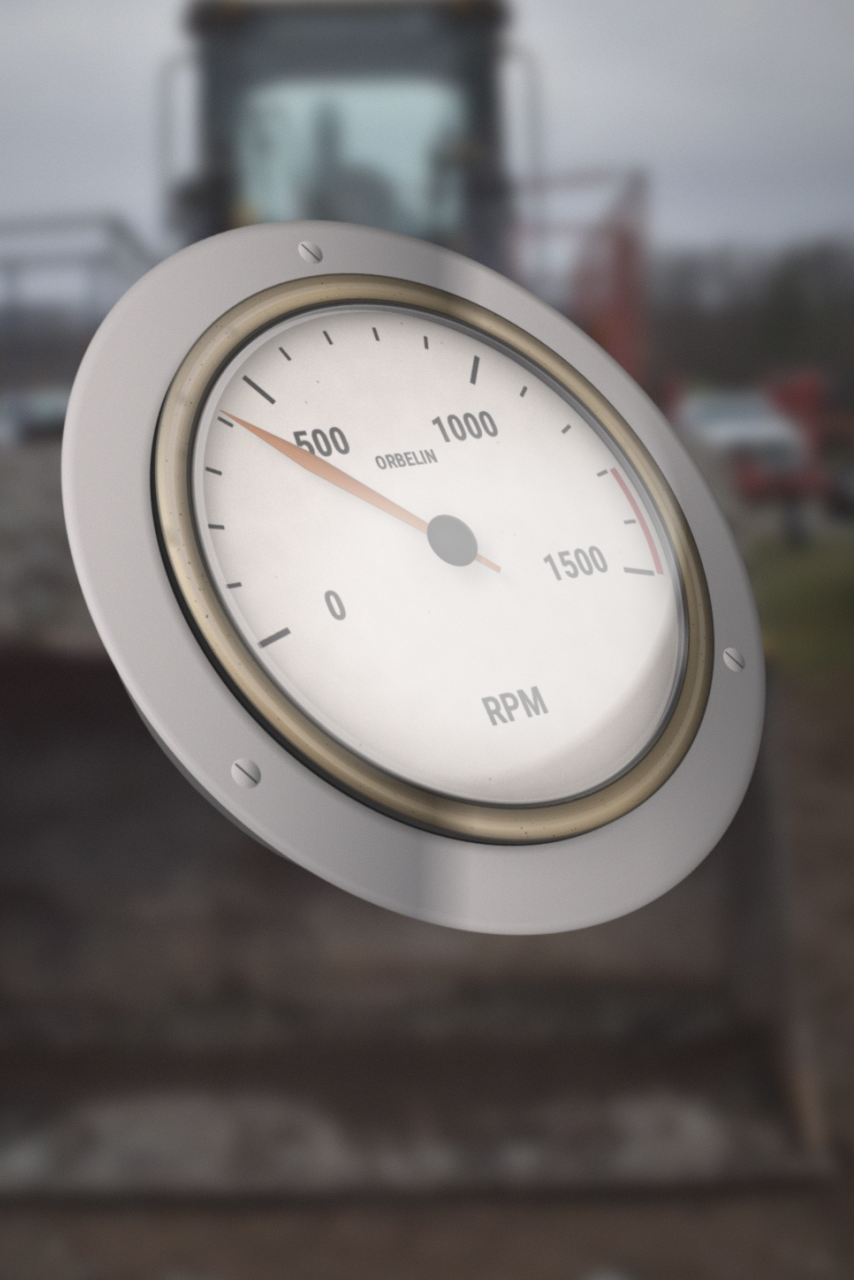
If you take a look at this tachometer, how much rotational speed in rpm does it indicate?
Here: 400 rpm
